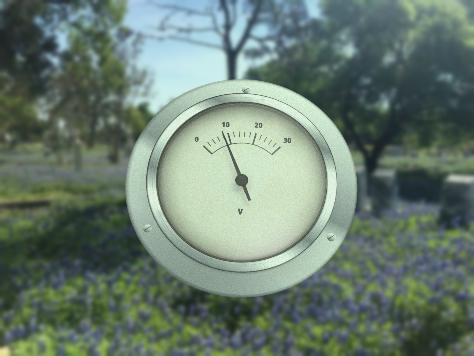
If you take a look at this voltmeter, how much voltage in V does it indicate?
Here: 8 V
